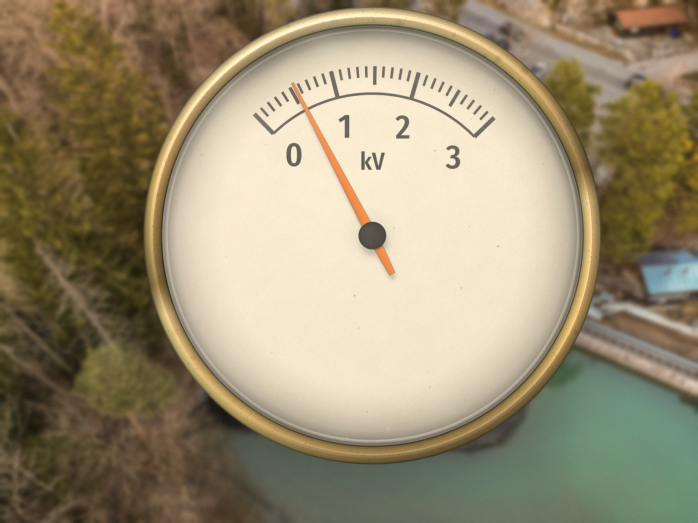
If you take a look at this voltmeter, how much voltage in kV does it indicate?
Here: 0.55 kV
